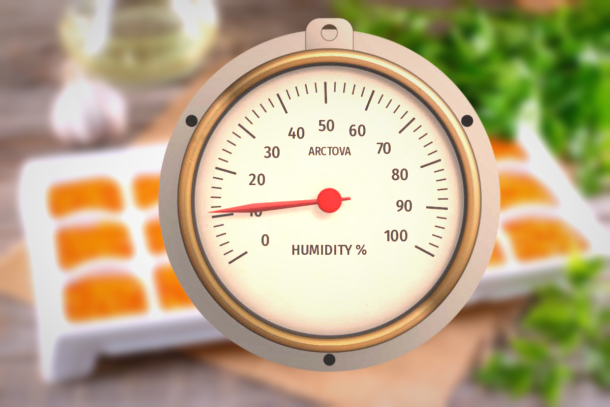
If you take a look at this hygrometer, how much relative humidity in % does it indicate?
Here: 11 %
